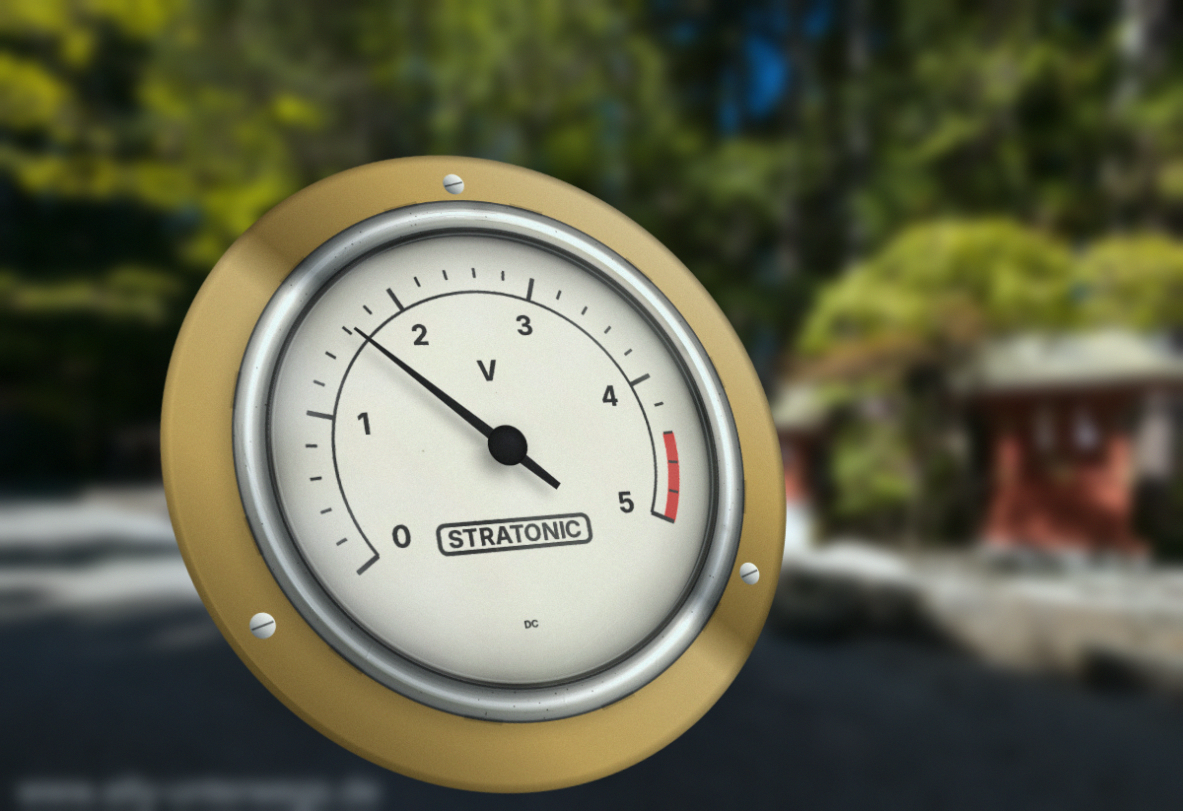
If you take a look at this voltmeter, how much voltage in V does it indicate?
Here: 1.6 V
